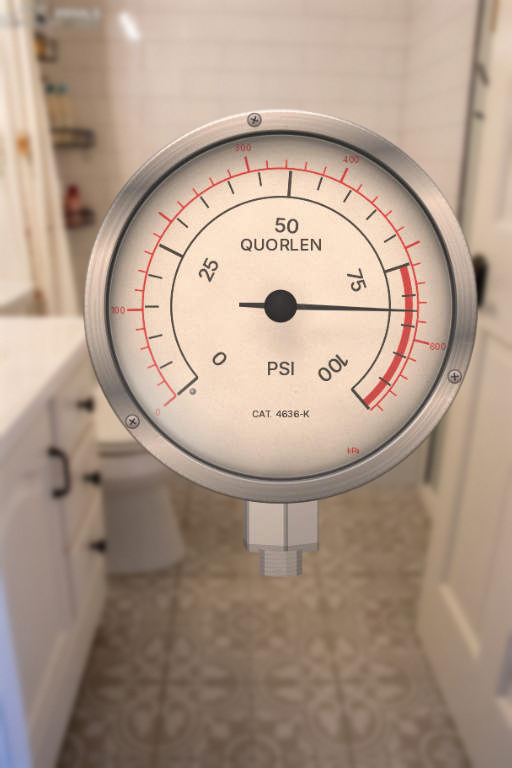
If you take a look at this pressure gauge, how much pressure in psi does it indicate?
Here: 82.5 psi
